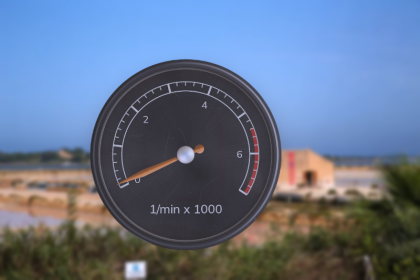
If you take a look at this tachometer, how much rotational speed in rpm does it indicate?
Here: 100 rpm
